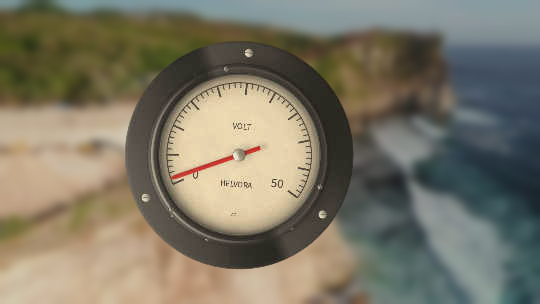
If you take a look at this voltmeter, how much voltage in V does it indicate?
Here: 1 V
